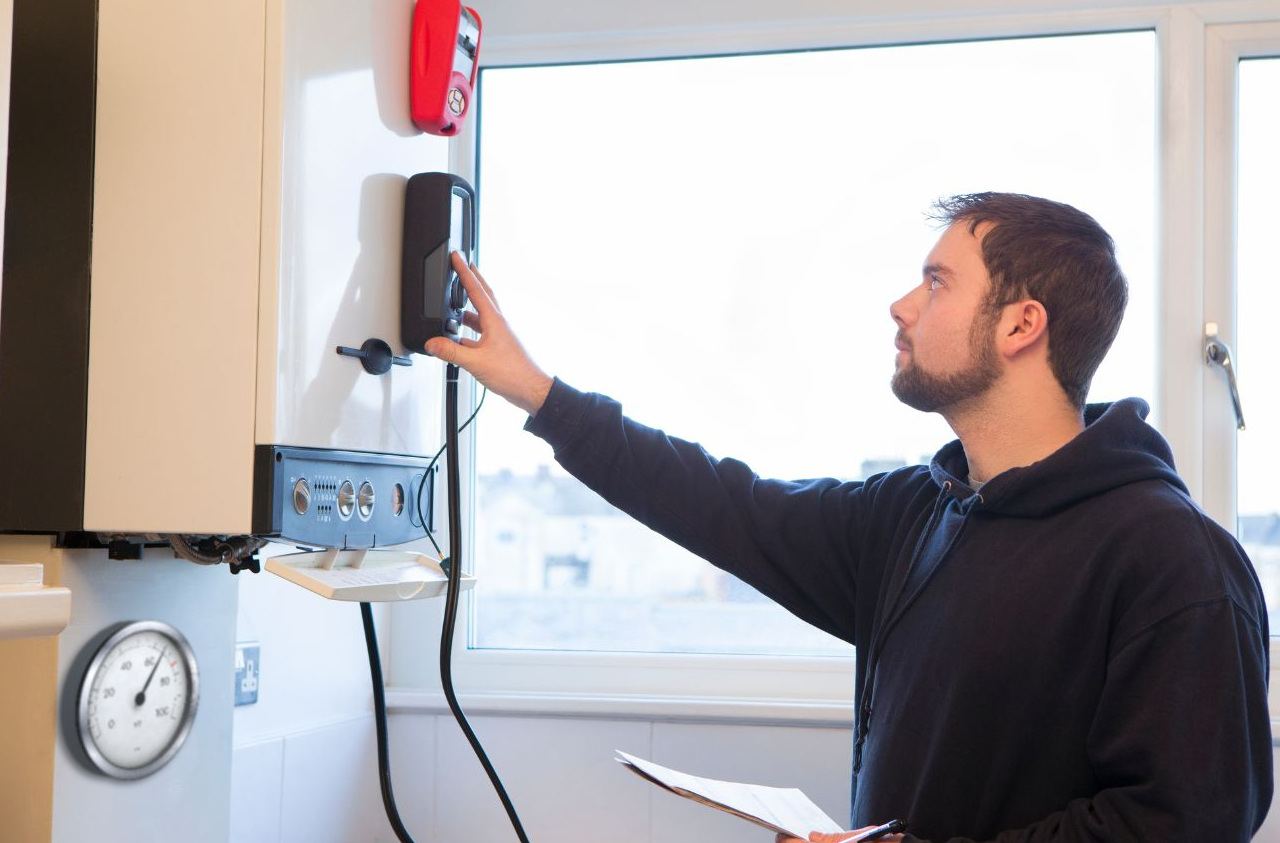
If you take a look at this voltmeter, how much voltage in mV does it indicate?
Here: 65 mV
